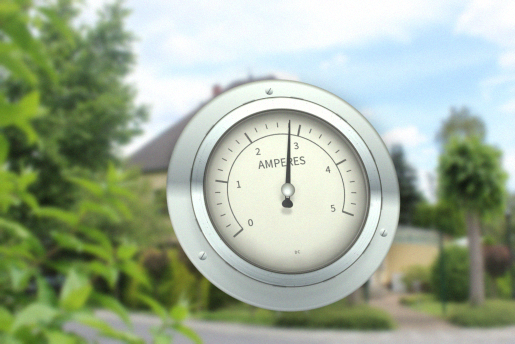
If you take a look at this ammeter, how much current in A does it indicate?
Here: 2.8 A
